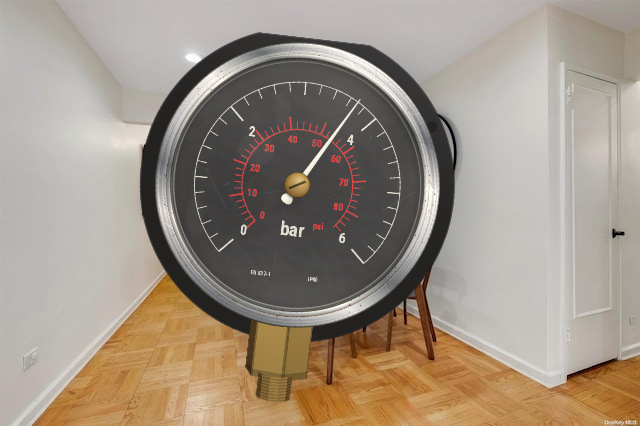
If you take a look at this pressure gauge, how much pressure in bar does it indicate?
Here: 3.7 bar
